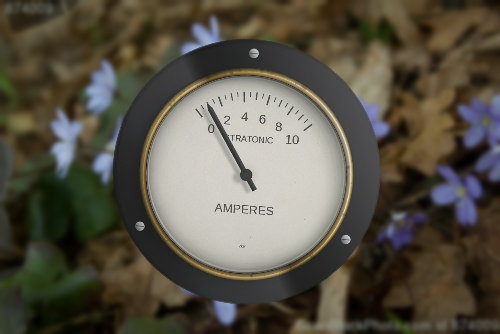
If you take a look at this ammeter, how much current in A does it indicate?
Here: 1 A
